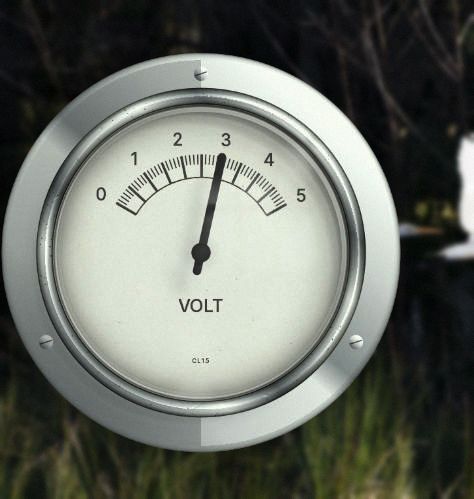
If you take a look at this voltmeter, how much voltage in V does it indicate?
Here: 3 V
